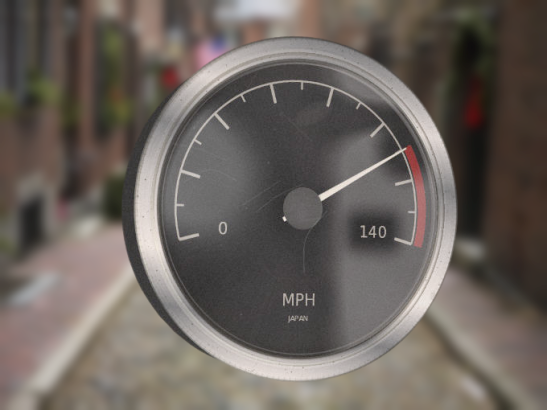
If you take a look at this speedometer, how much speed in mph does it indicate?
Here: 110 mph
